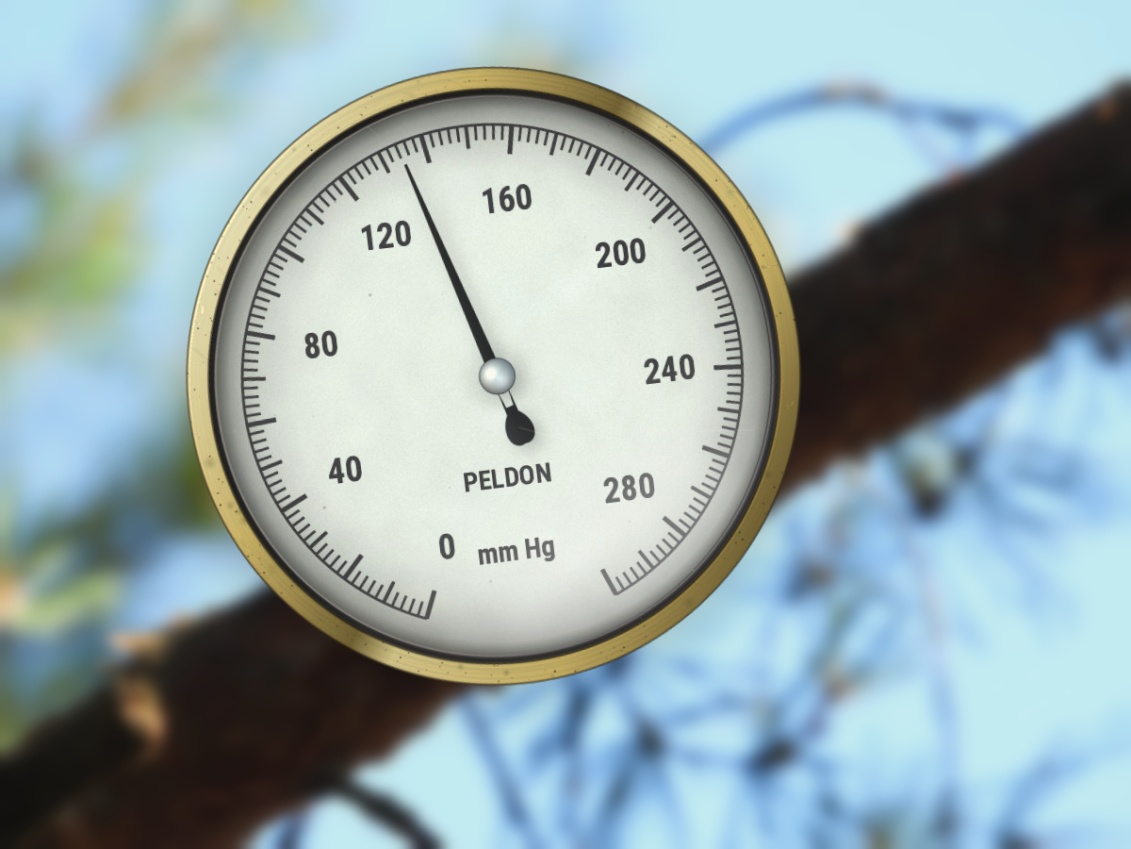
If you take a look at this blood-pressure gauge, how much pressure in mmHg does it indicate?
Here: 134 mmHg
